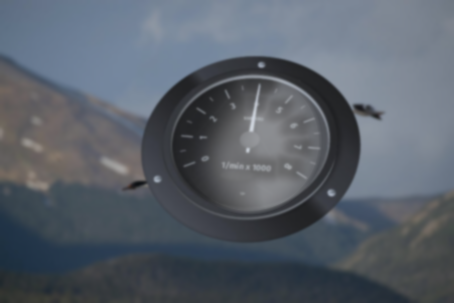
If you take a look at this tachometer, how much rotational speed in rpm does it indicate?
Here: 4000 rpm
